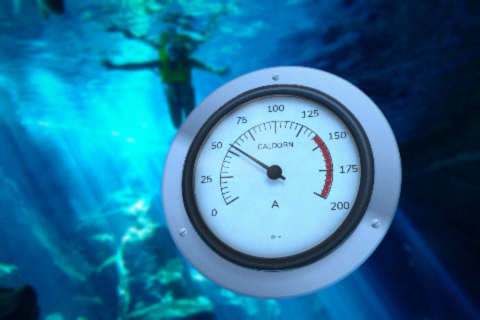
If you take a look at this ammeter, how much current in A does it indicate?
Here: 55 A
